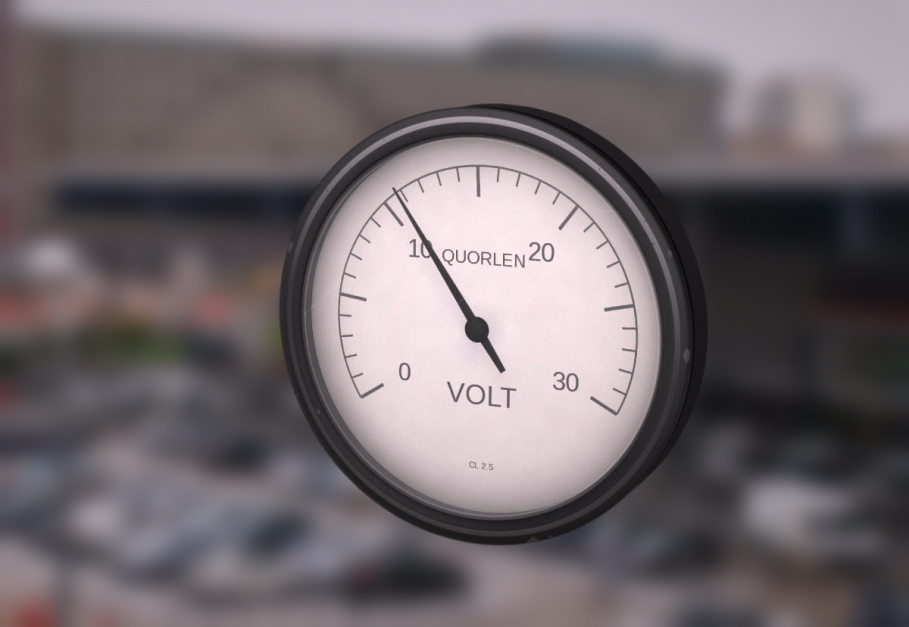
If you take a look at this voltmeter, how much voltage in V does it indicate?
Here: 11 V
